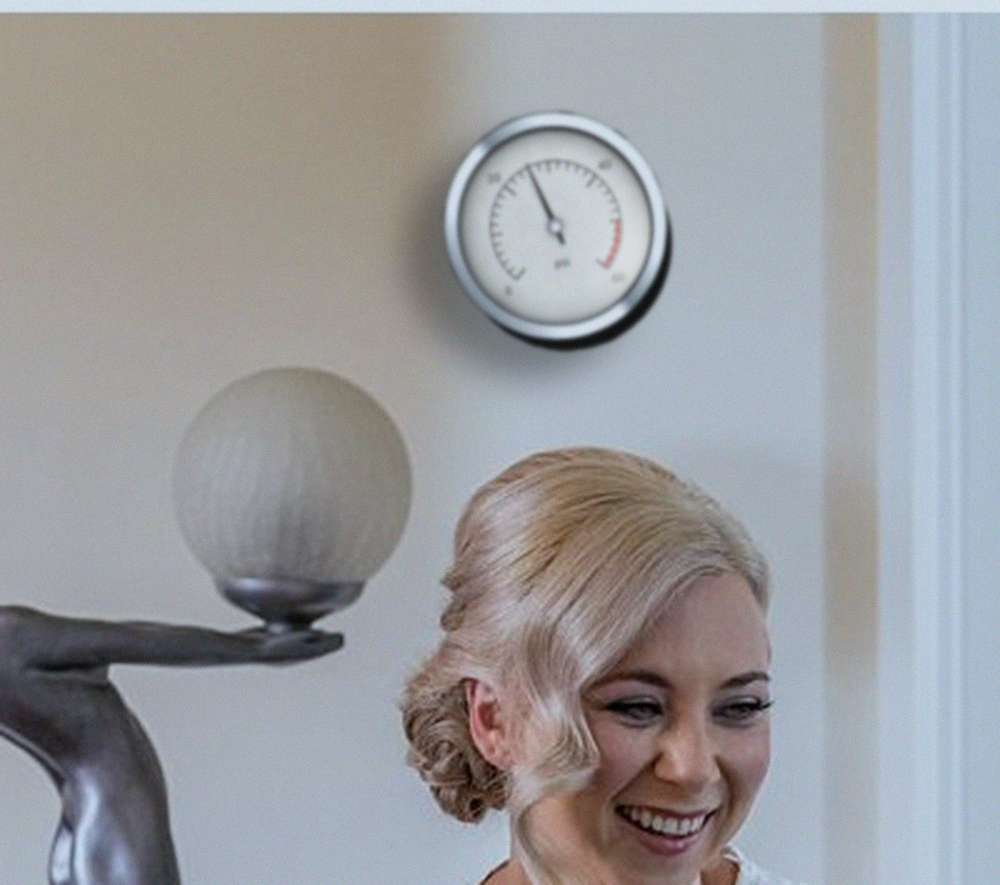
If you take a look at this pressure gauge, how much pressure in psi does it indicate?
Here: 26 psi
